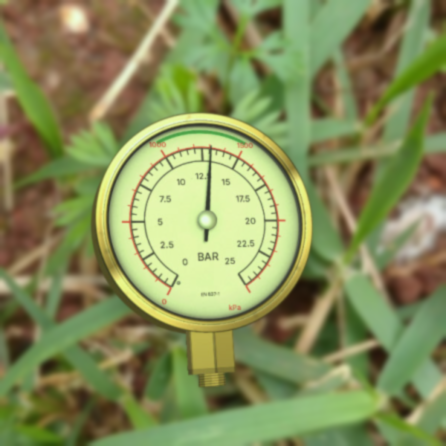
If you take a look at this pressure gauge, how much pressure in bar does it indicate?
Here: 13 bar
